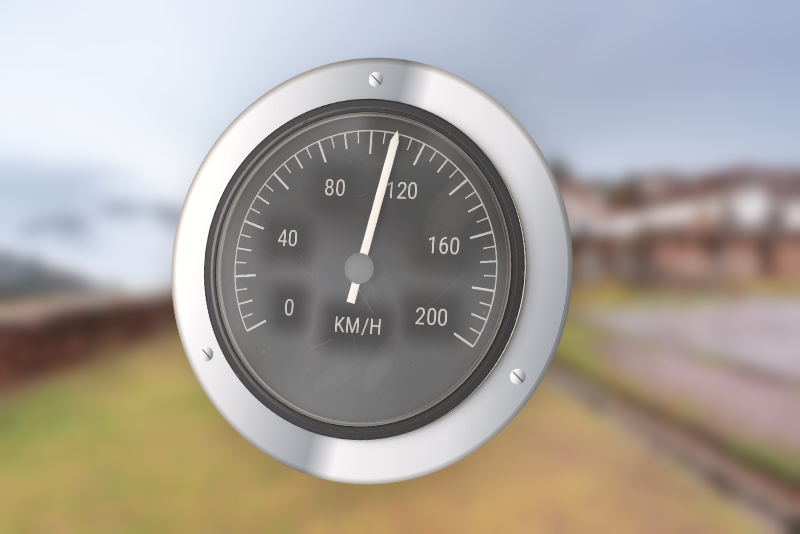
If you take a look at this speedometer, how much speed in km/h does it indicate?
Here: 110 km/h
